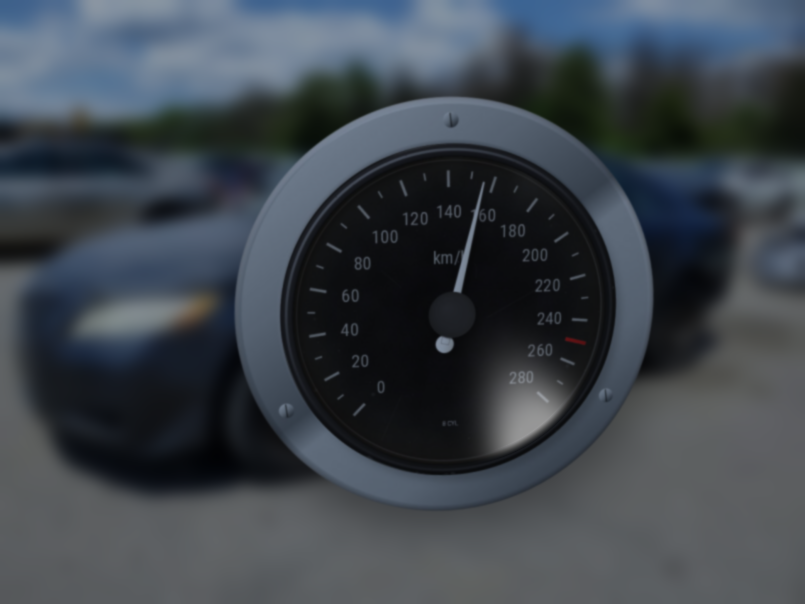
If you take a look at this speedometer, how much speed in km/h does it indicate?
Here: 155 km/h
